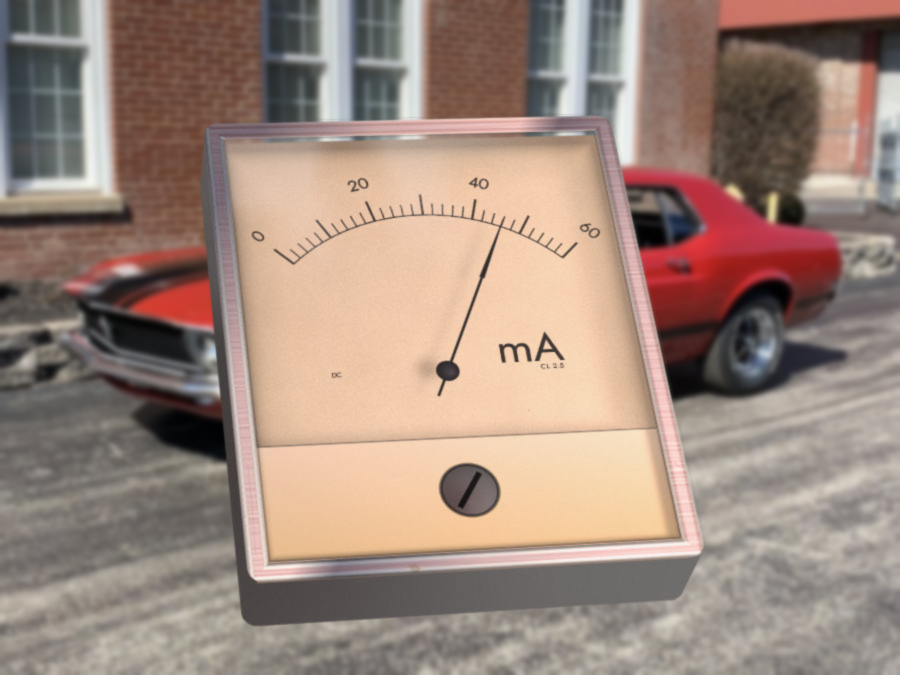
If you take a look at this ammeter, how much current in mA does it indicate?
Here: 46 mA
